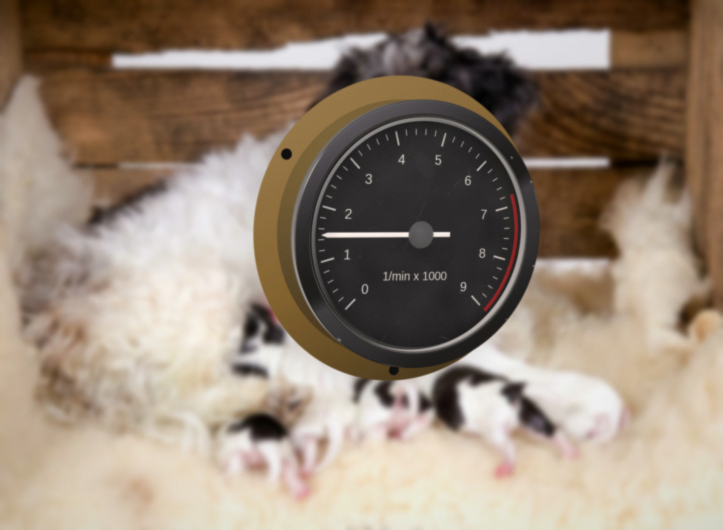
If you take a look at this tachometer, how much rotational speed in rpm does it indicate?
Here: 1500 rpm
